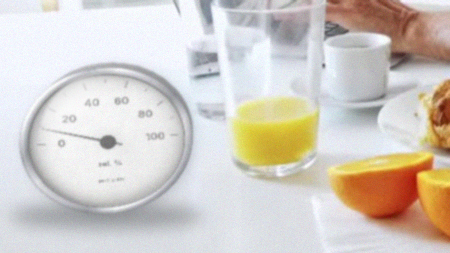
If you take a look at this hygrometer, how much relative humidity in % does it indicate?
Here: 10 %
